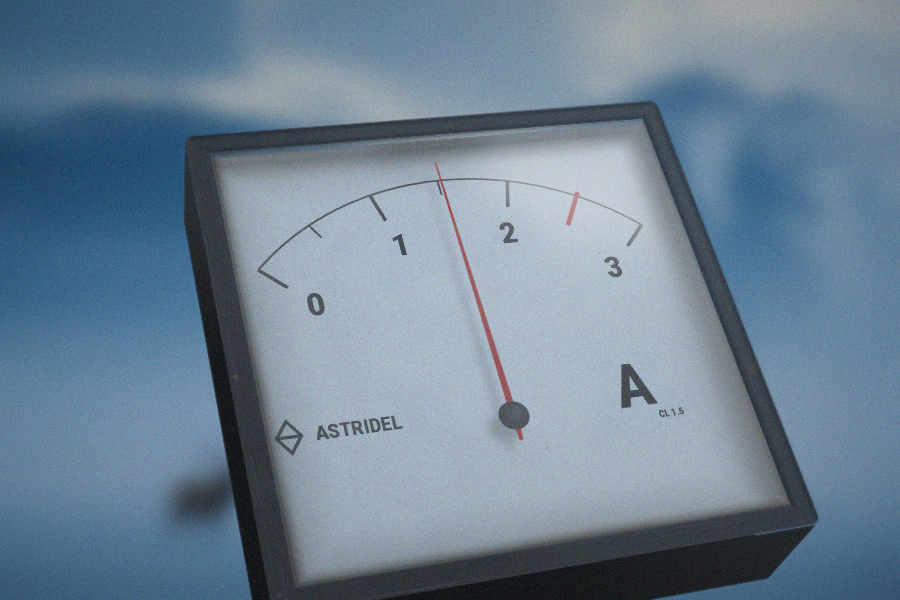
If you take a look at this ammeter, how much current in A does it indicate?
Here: 1.5 A
